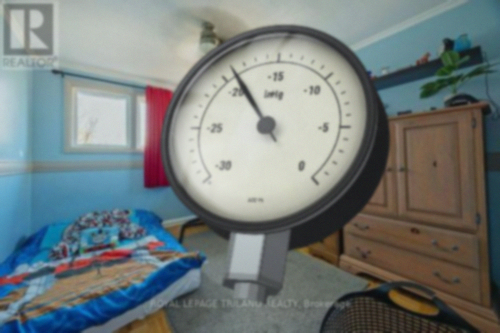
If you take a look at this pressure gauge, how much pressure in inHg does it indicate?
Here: -19 inHg
